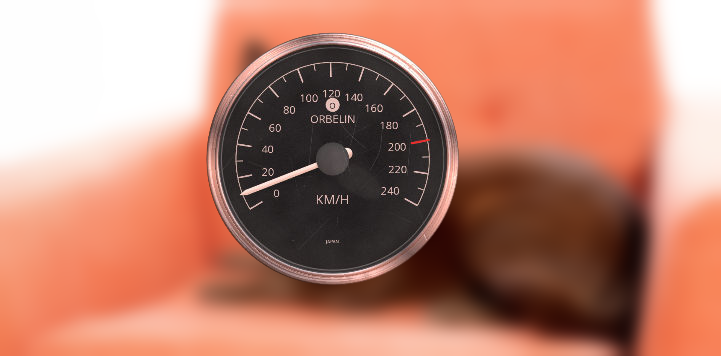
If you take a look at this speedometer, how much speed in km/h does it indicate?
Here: 10 km/h
